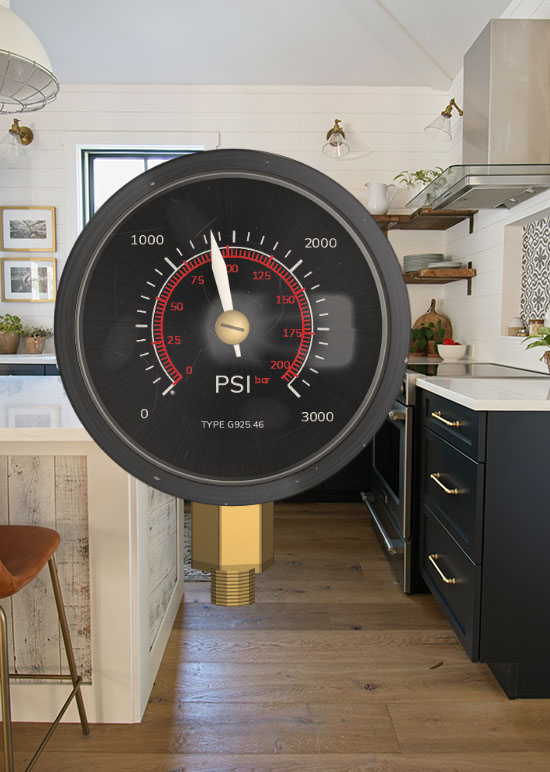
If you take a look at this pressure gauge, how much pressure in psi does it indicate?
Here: 1350 psi
